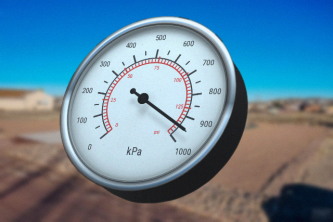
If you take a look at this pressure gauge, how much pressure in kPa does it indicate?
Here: 950 kPa
